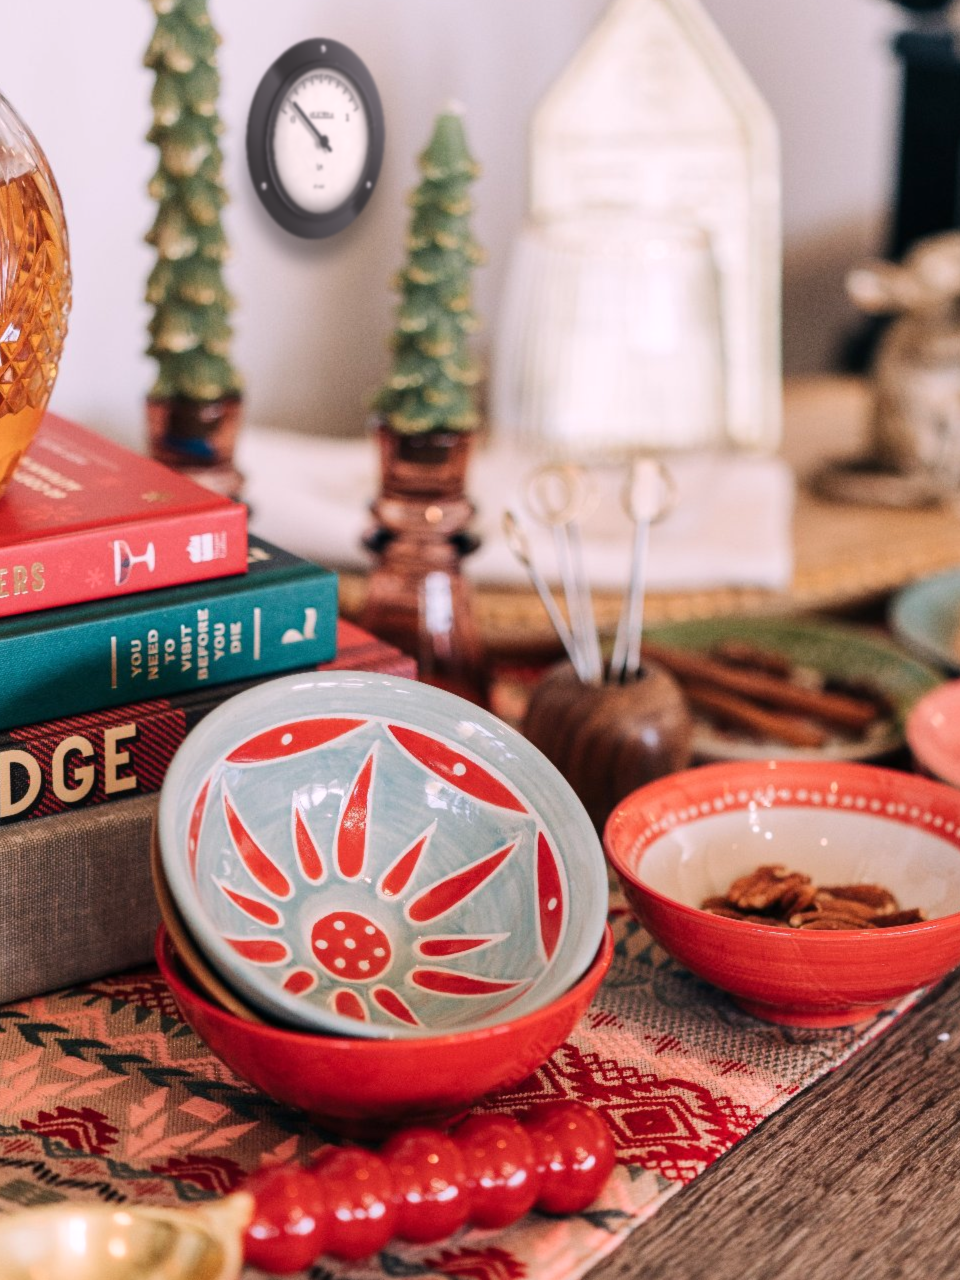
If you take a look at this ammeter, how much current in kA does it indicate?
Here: 0.1 kA
